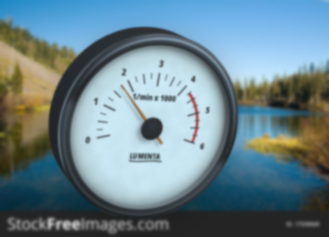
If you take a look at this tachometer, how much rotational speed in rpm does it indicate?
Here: 1750 rpm
